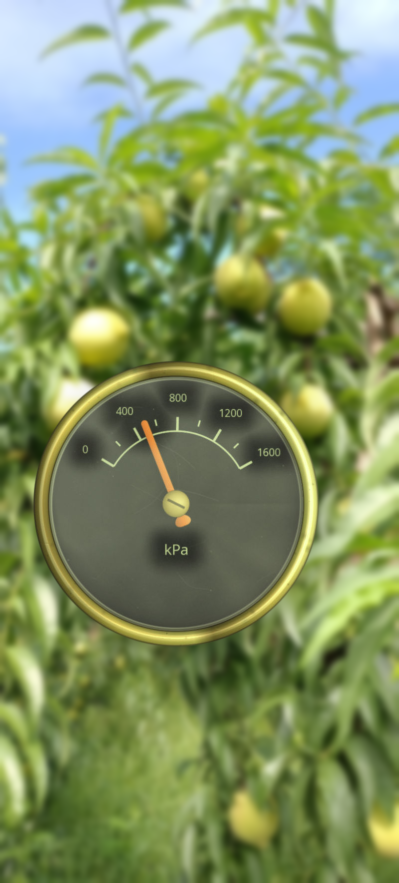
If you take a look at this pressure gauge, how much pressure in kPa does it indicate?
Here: 500 kPa
